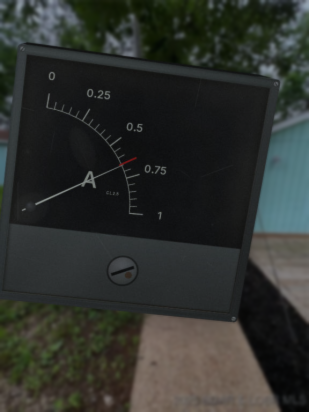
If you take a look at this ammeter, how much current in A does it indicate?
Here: 0.65 A
